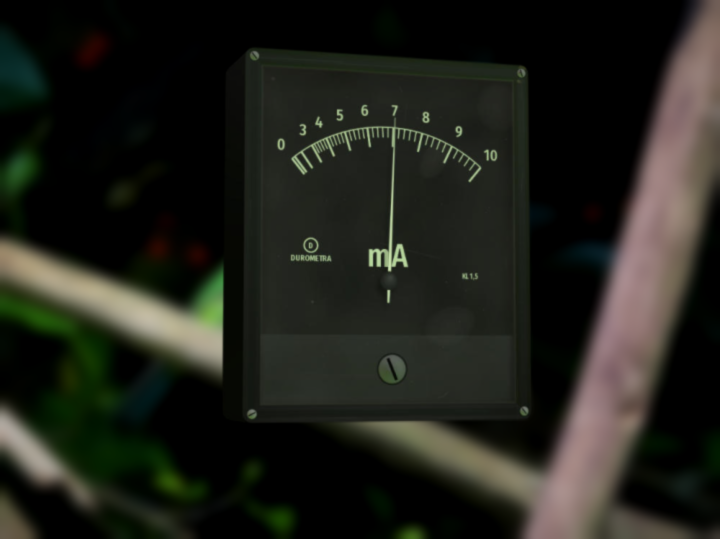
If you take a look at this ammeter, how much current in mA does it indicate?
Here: 7 mA
